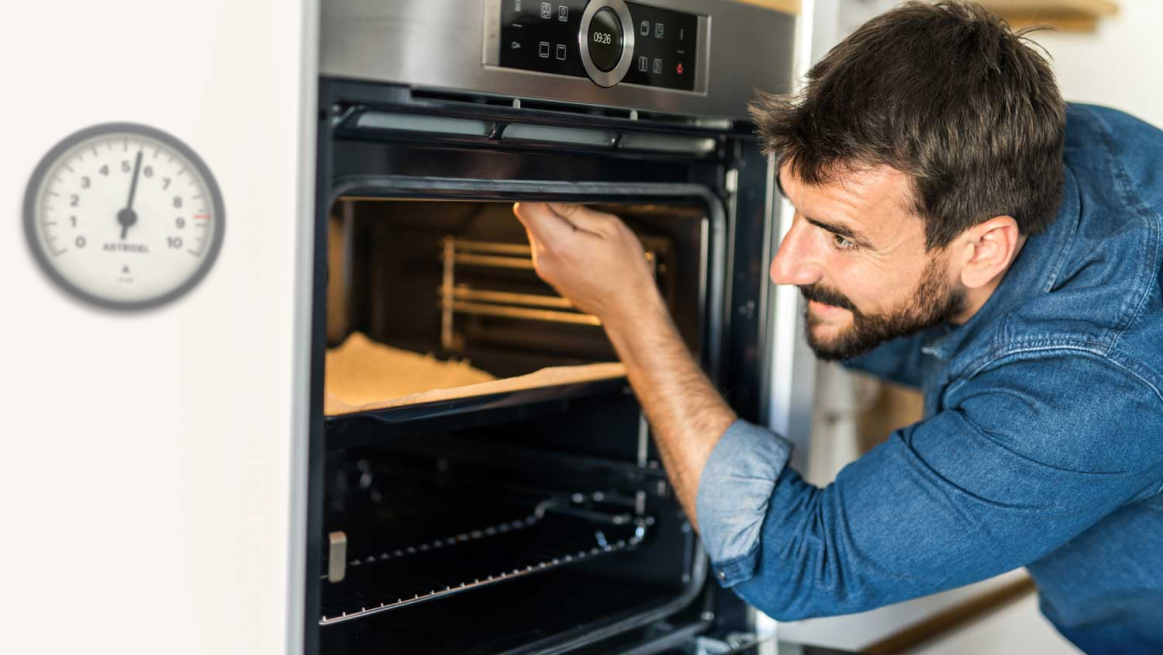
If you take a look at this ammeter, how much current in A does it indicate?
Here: 5.5 A
